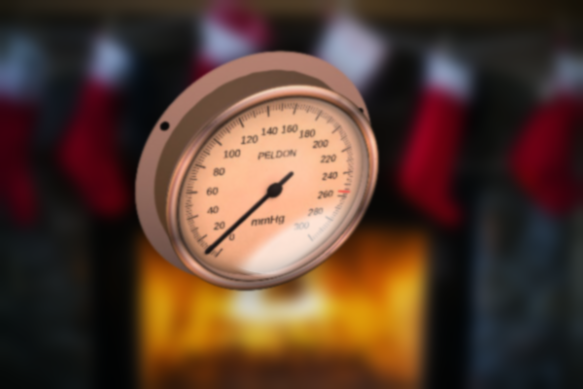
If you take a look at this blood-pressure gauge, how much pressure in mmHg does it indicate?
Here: 10 mmHg
